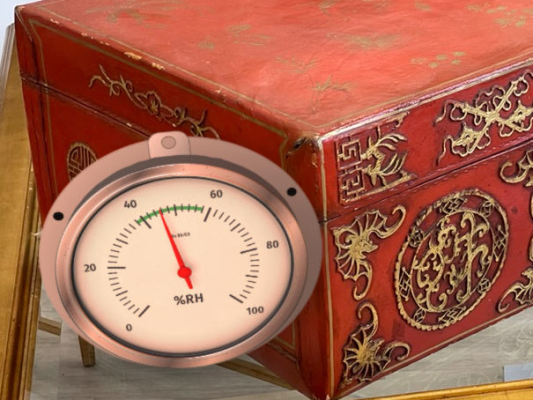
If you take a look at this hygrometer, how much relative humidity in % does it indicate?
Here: 46 %
